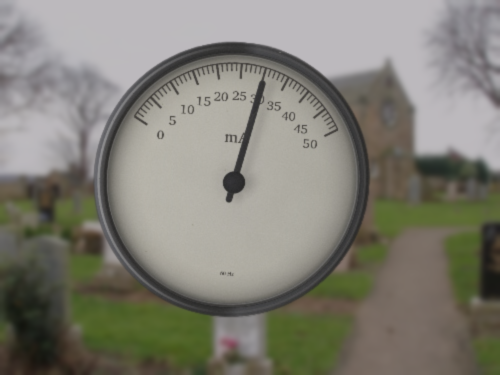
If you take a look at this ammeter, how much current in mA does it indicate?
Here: 30 mA
